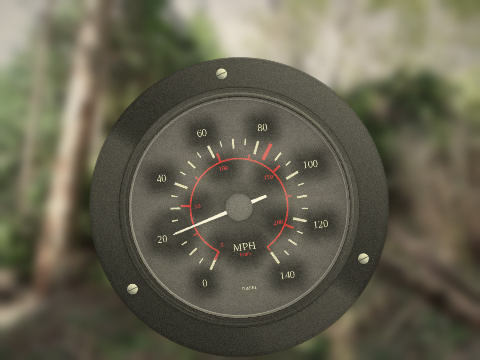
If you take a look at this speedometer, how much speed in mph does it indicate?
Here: 20 mph
